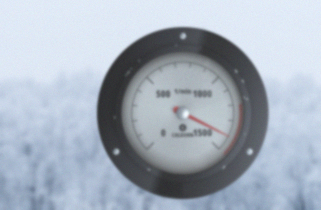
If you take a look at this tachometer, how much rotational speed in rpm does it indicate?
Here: 1400 rpm
